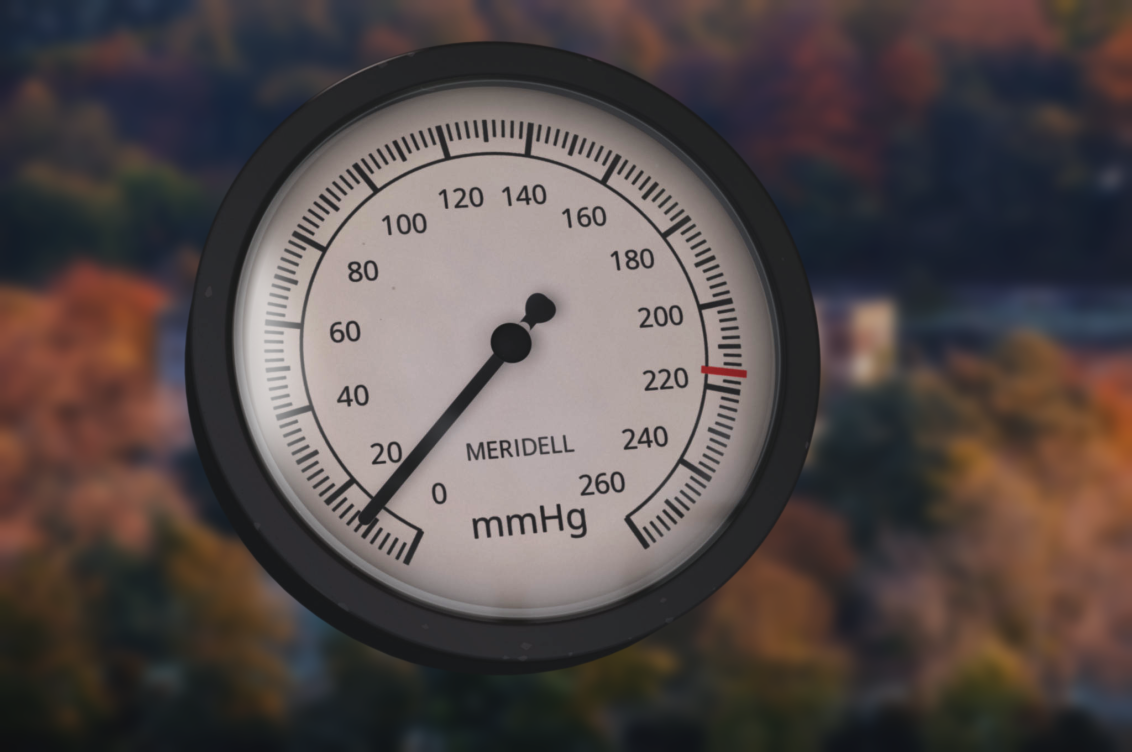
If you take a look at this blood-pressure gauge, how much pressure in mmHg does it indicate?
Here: 12 mmHg
